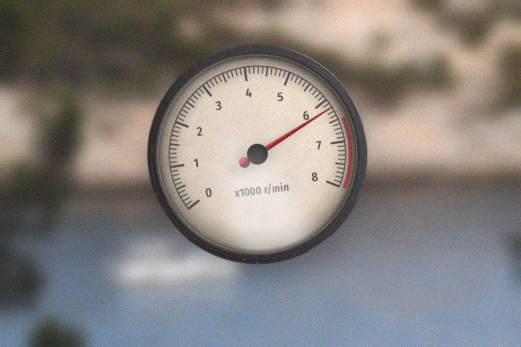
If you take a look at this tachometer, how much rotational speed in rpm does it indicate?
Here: 6200 rpm
